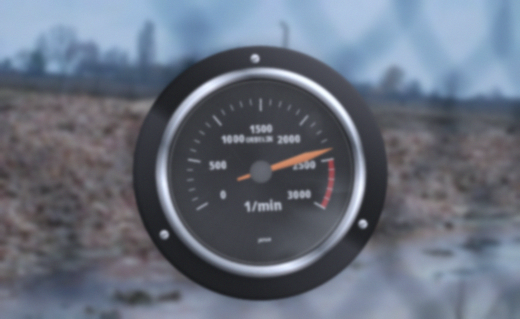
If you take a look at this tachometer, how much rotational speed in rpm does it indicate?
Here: 2400 rpm
